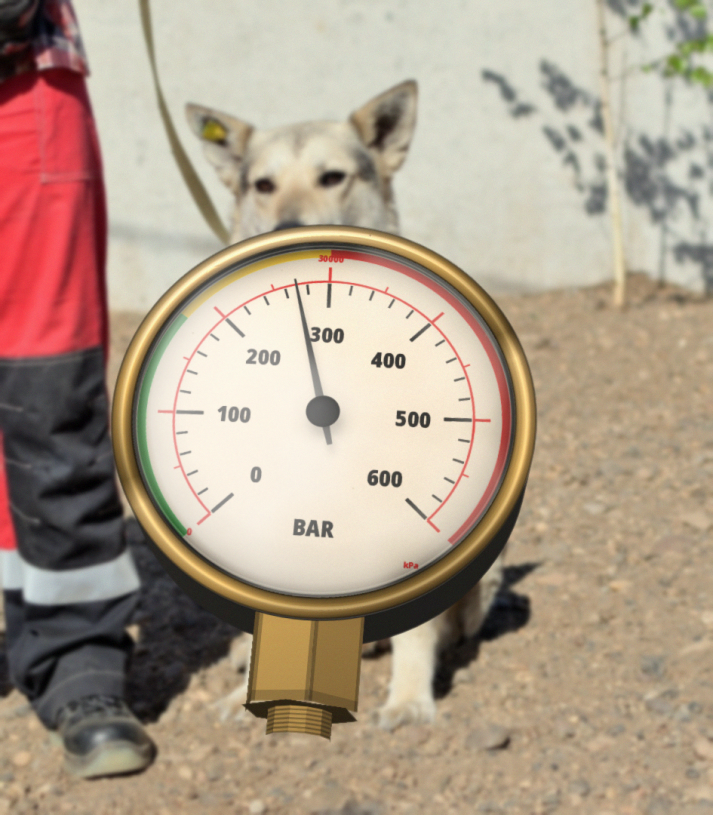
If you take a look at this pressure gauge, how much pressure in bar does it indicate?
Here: 270 bar
